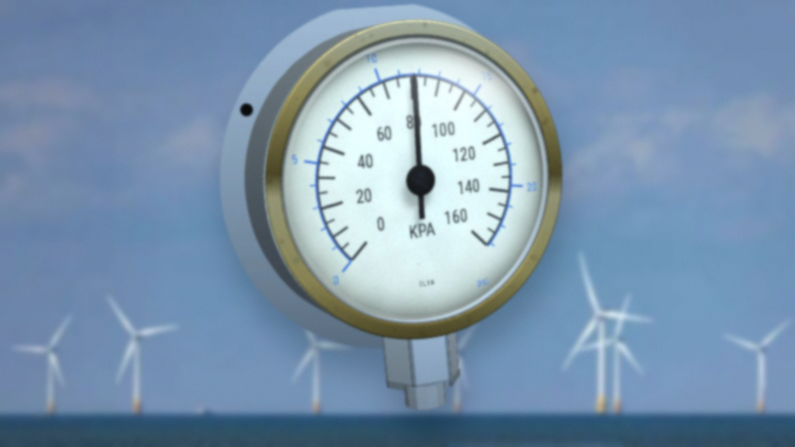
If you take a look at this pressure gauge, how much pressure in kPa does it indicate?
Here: 80 kPa
